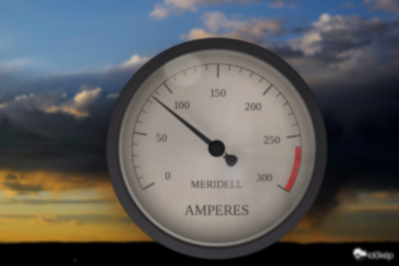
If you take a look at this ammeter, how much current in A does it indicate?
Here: 85 A
